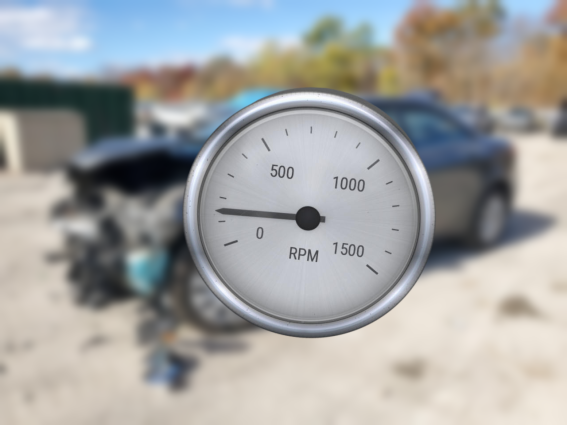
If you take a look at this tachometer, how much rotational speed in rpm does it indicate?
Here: 150 rpm
